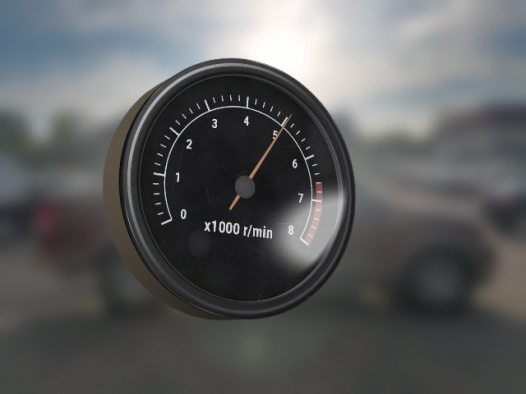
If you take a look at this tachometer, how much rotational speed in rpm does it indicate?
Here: 5000 rpm
